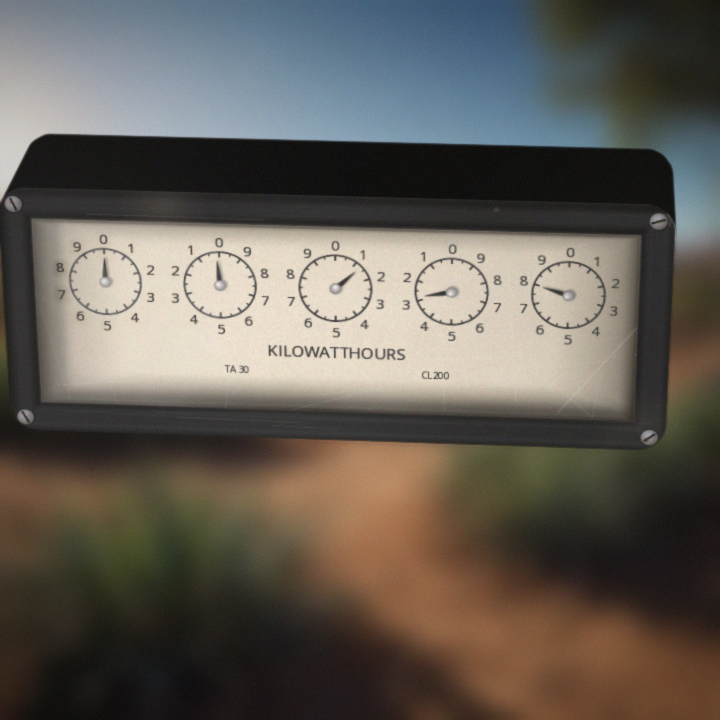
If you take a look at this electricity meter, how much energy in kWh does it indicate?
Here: 128 kWh
